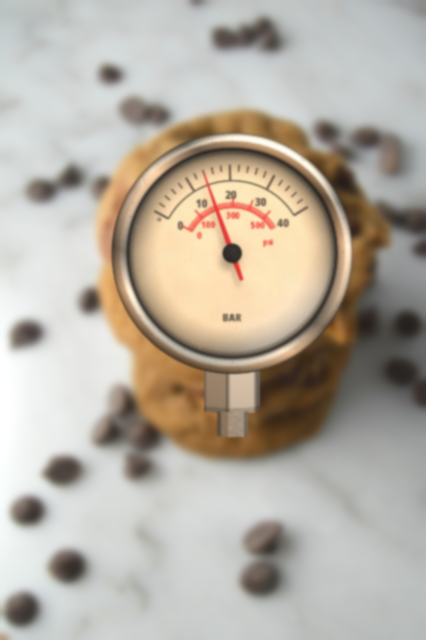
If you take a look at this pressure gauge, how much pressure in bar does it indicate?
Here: 14 bar
